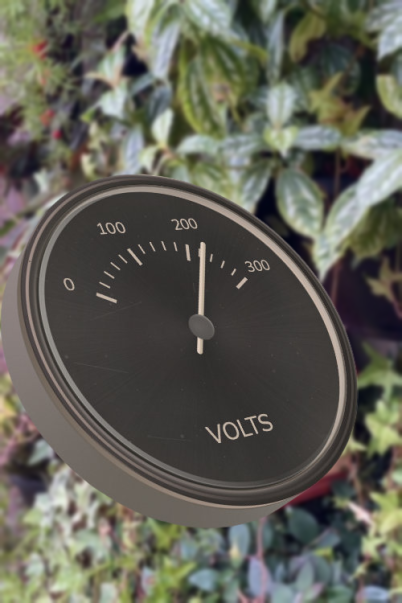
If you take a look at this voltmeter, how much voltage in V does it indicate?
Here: 220 V
